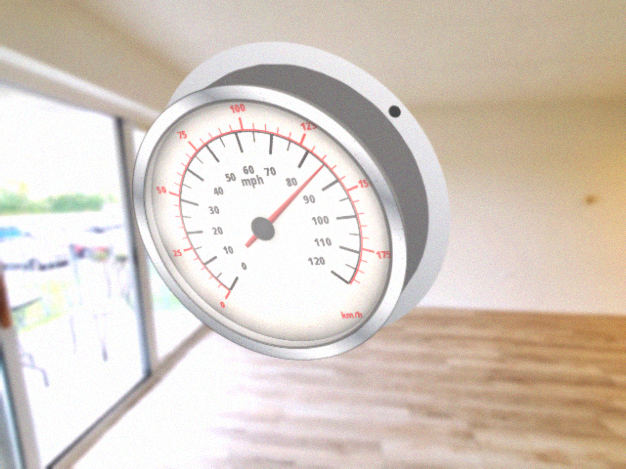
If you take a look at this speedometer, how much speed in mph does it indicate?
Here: 85 mph
